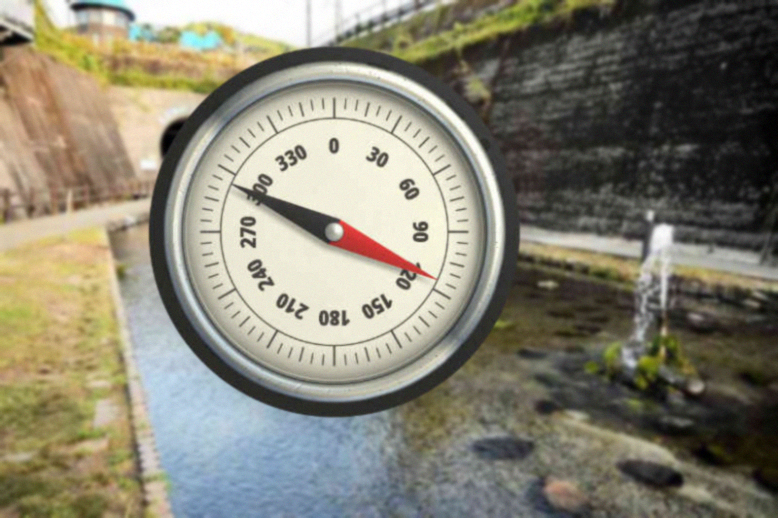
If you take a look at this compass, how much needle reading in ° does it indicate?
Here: 115 °
